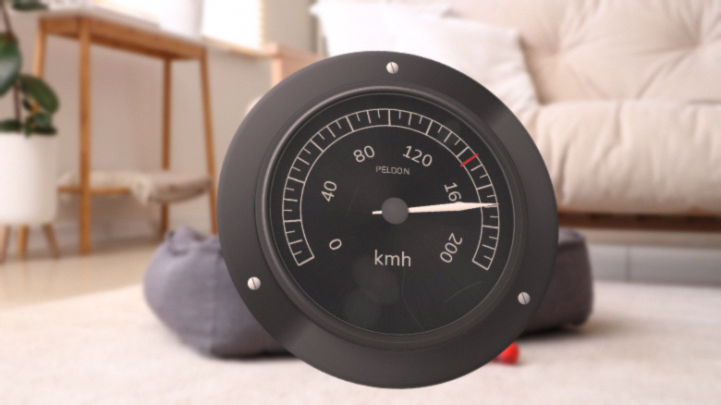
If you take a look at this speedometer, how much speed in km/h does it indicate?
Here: 170 km/h
